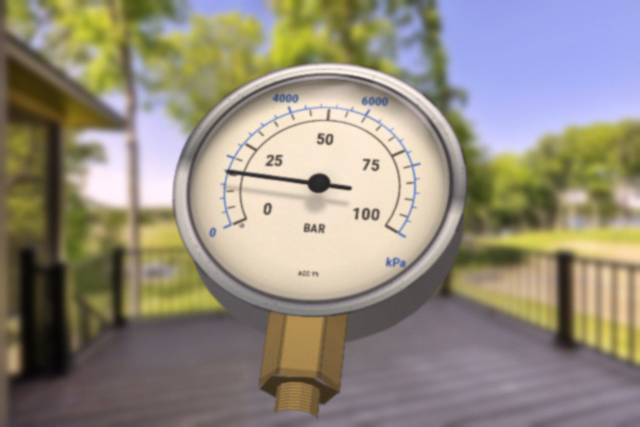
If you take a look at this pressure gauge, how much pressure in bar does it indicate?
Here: 15 bar
